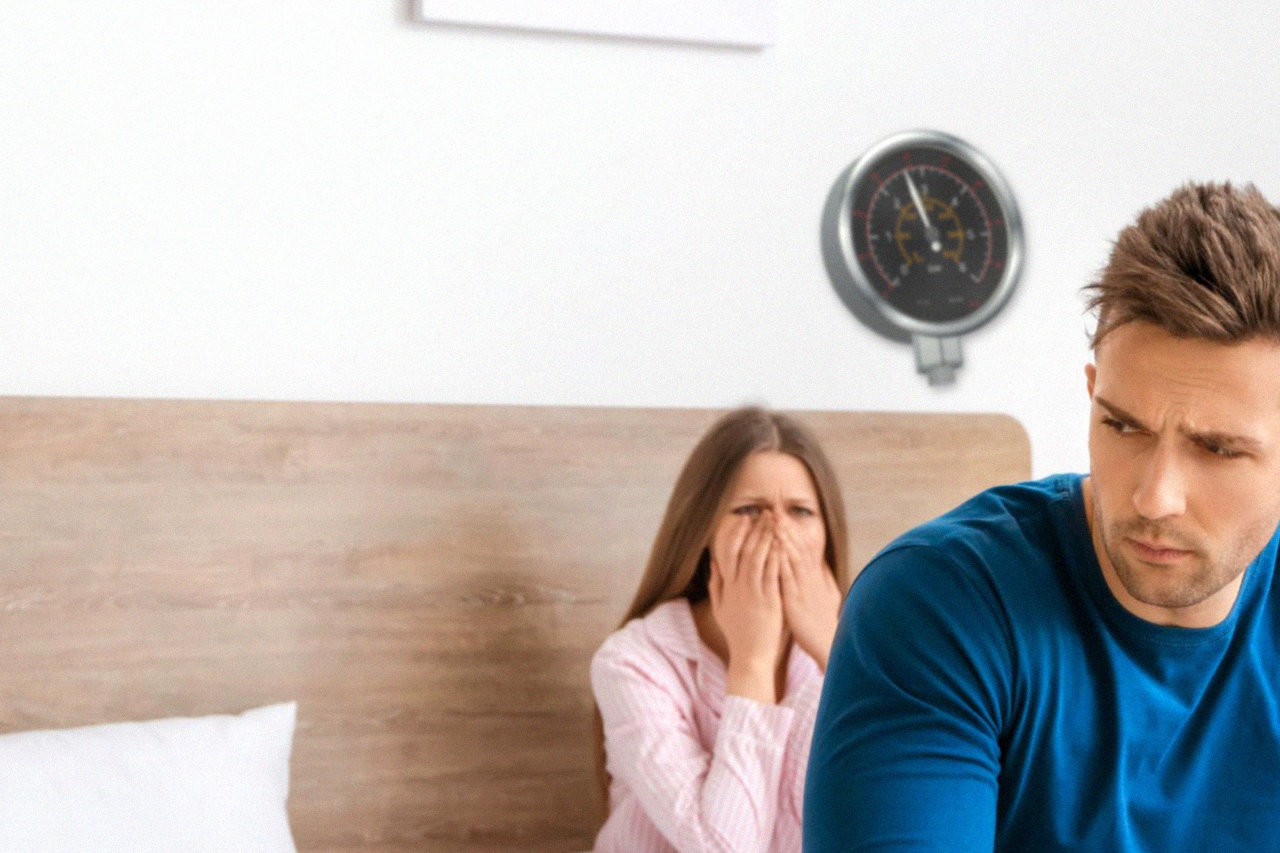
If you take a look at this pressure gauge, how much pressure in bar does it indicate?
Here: 2.6 bar
